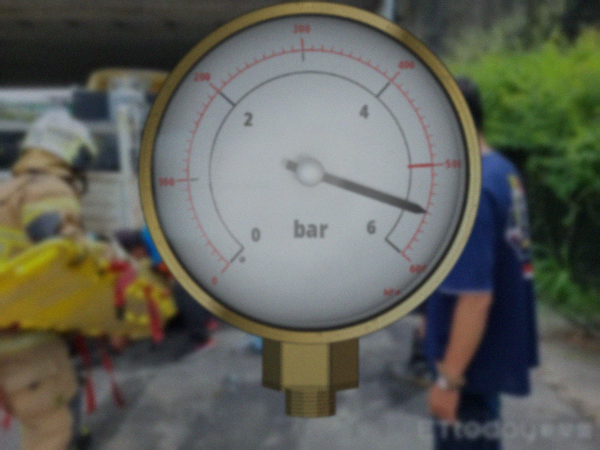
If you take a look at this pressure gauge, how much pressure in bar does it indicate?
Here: 5.5 bar
